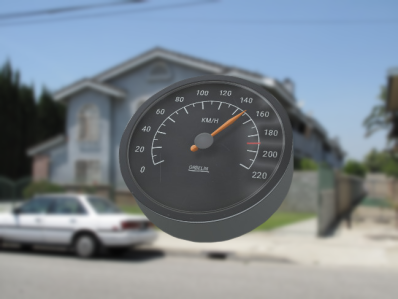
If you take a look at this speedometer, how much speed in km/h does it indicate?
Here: 150 km/h
